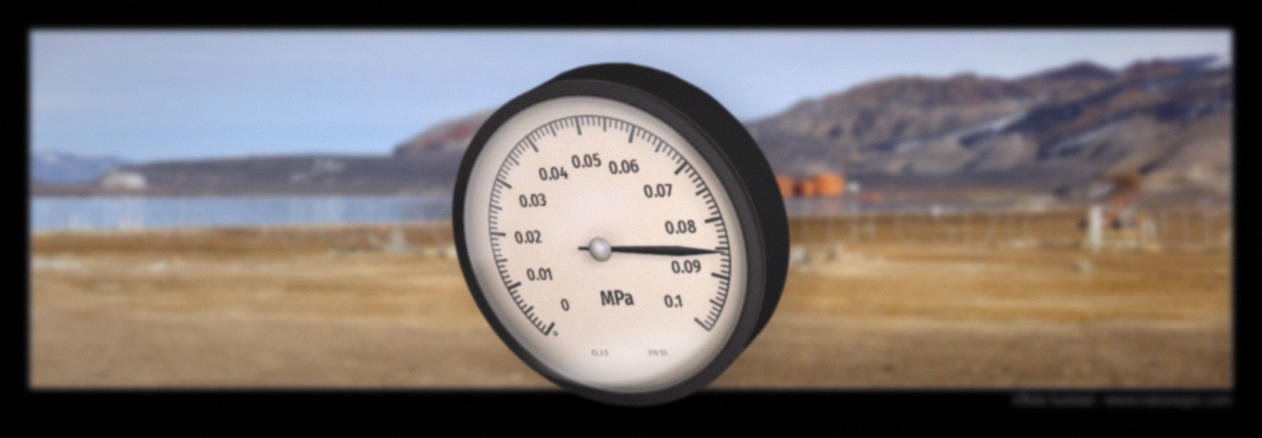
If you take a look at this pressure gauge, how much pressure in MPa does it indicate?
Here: 0.085 MPa
